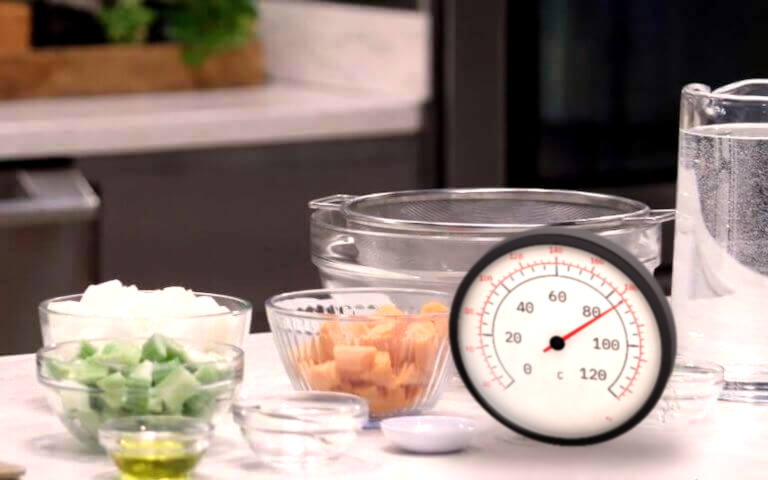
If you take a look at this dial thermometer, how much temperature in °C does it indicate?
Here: 84 °C
